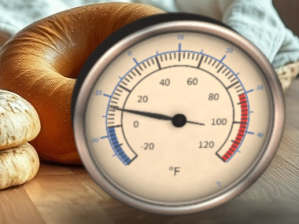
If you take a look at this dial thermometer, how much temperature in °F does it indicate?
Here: 10 °F
